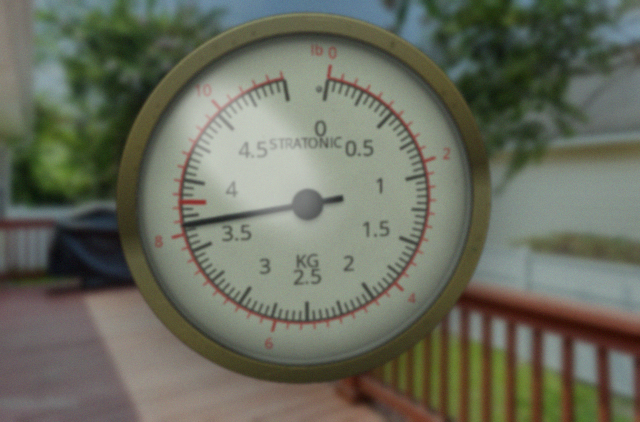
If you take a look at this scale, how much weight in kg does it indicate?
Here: 3.7 kg
